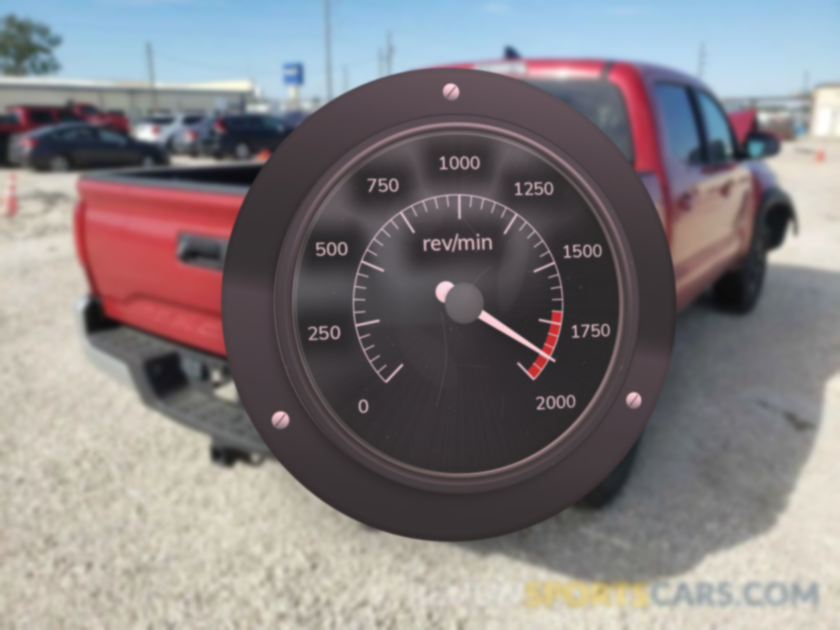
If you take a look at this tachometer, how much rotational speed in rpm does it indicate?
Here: 1900 rpm
